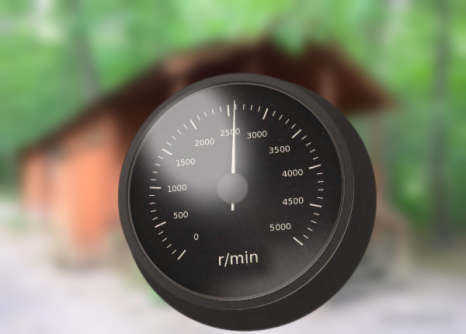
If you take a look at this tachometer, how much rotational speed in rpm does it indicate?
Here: 2600 rpm
